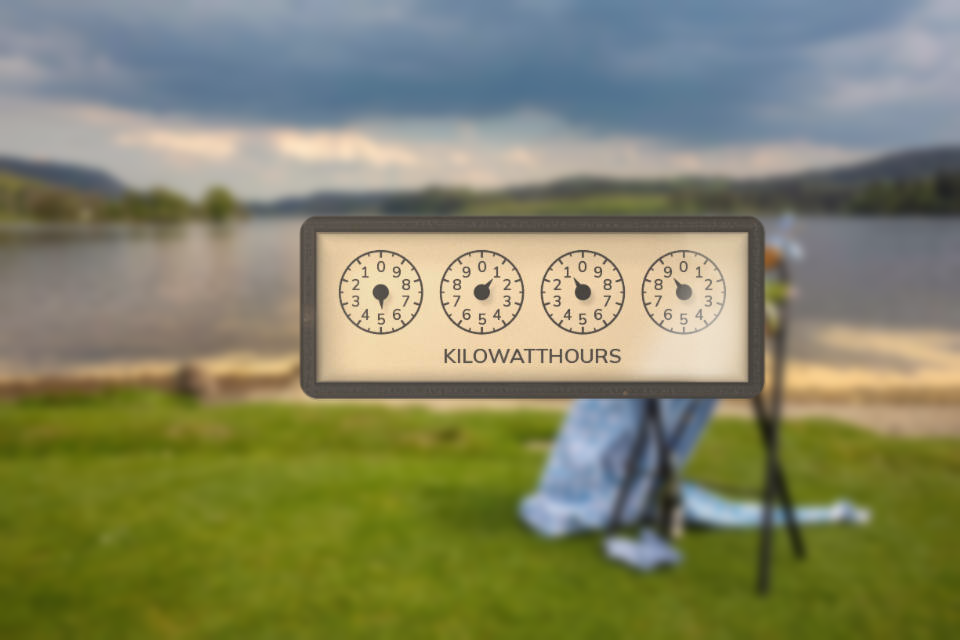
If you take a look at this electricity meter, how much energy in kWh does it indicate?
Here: 5109 kWh
